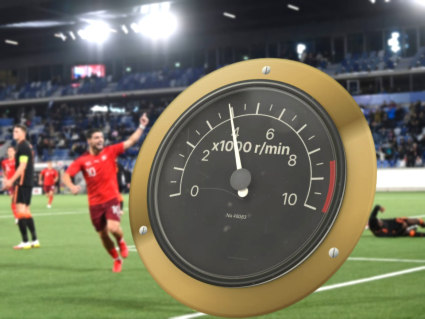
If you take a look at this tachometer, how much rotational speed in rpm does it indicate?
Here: 4000 rpm
